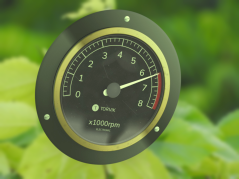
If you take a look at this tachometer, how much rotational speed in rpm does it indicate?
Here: 6400 rpm
